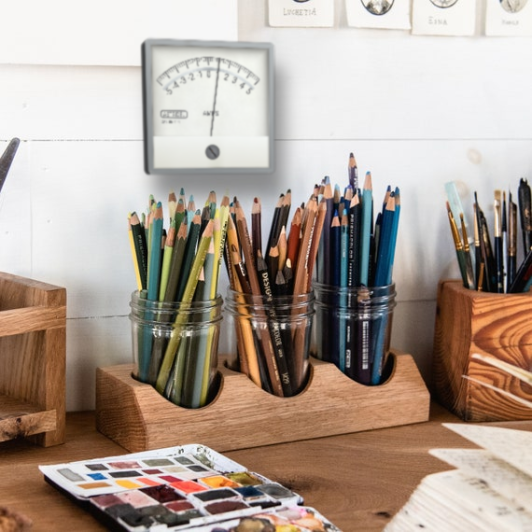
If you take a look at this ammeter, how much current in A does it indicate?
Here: 1 A
